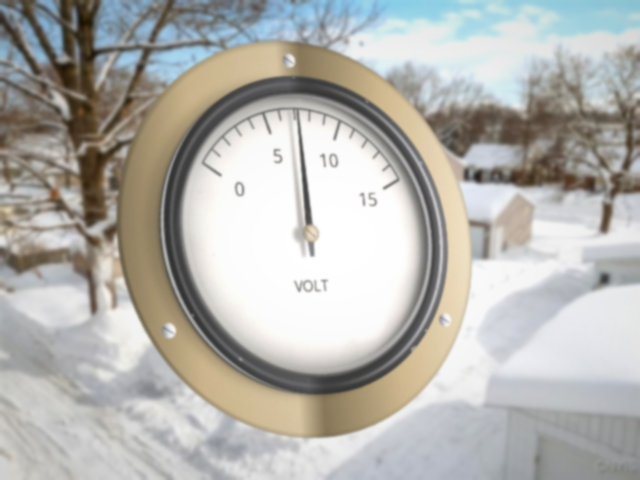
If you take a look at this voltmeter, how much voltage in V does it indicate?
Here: 7 V
